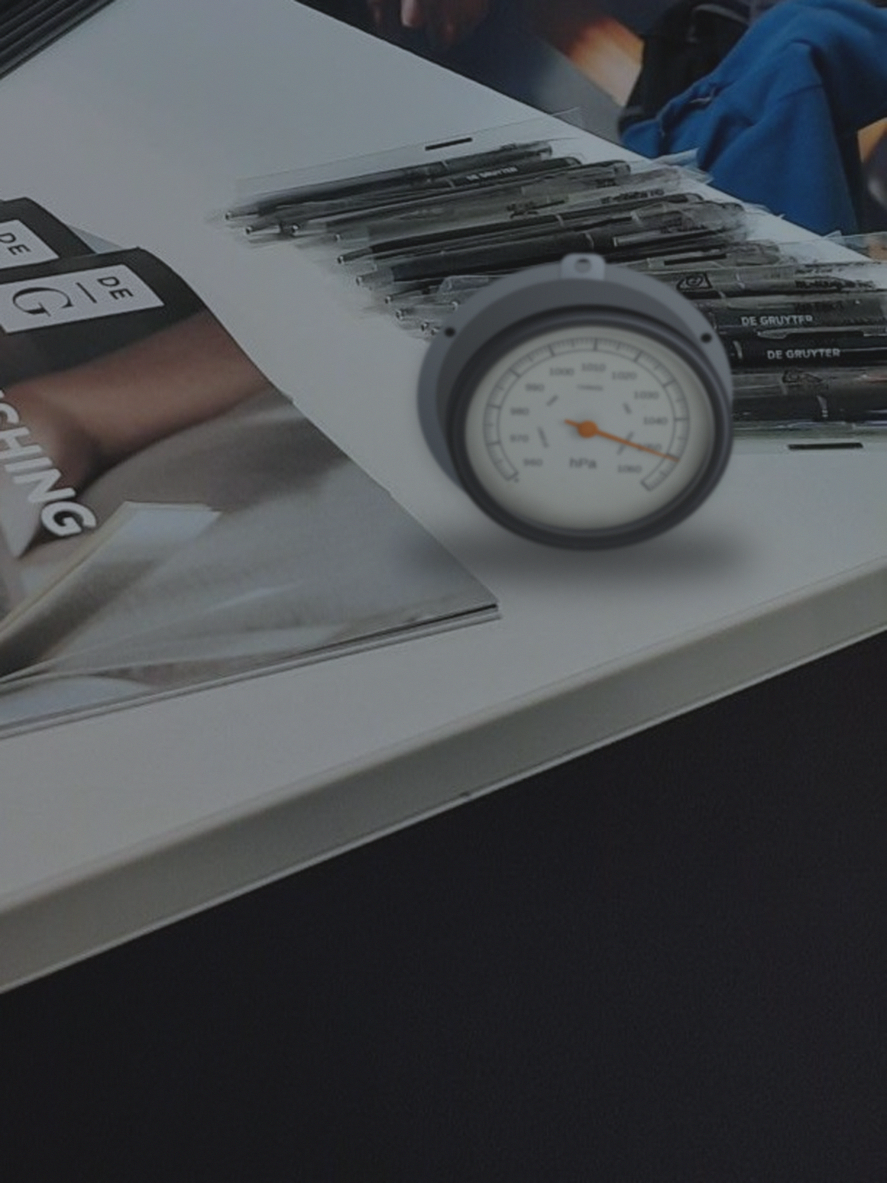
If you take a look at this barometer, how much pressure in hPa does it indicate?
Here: 1050 hPa
